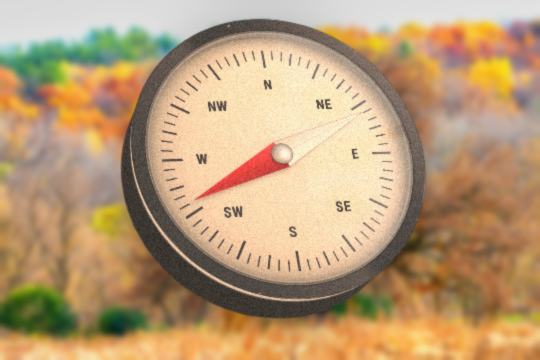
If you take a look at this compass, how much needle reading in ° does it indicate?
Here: 245 °
